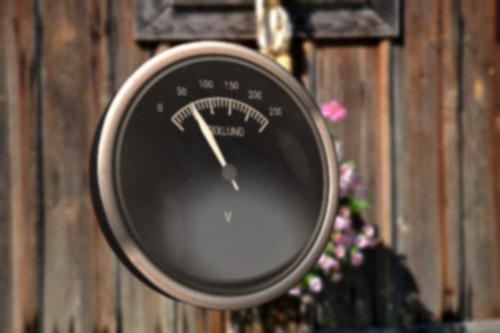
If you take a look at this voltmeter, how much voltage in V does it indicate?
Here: 50 V
